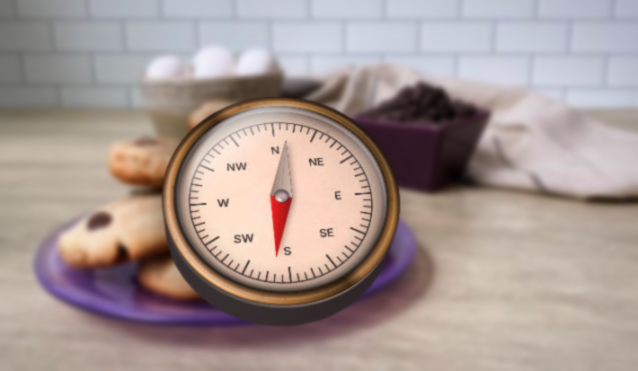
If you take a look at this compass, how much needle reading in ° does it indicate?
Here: 190 °
